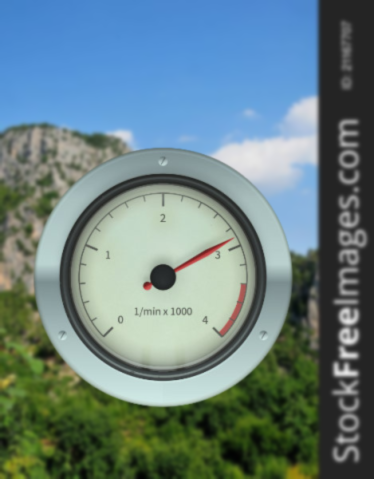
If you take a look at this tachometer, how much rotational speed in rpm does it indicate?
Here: 2900 rpm
